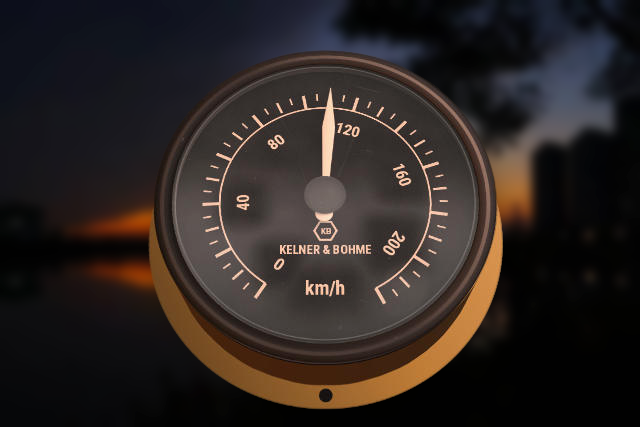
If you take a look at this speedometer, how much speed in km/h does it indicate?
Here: 110 km/h
